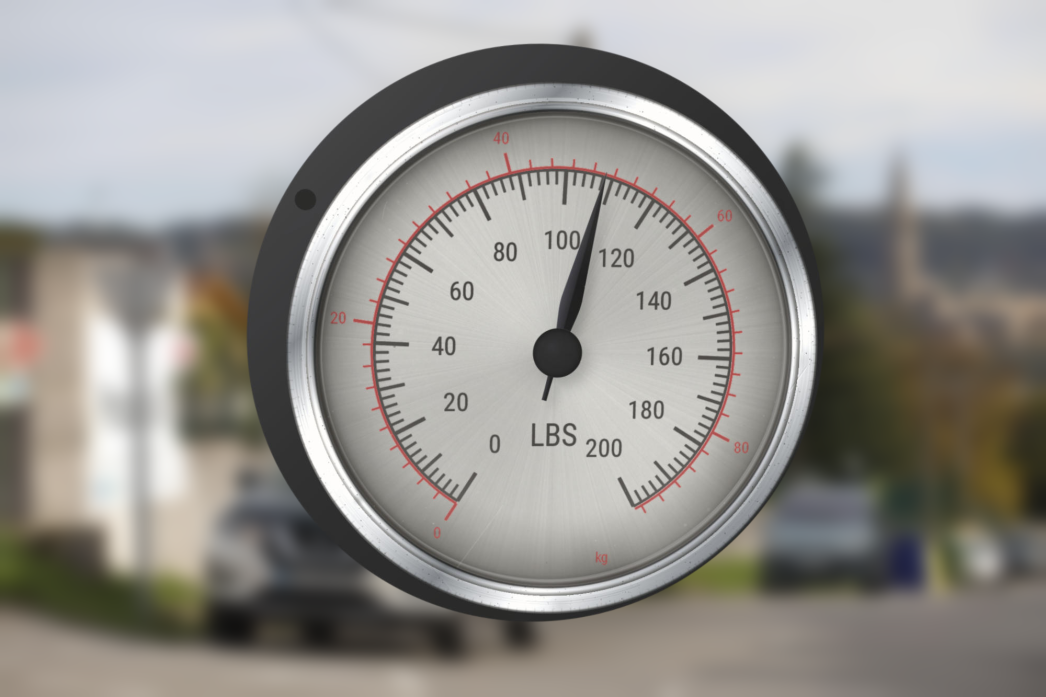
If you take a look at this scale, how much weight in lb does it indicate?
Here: 108 lb
